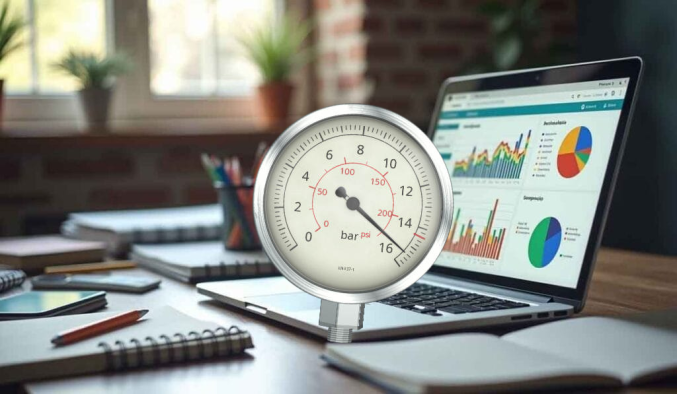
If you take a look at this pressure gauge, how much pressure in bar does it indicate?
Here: 15.4 bar
